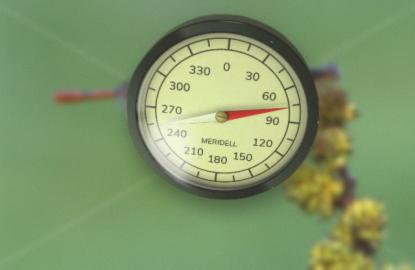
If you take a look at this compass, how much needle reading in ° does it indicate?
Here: 75 °
